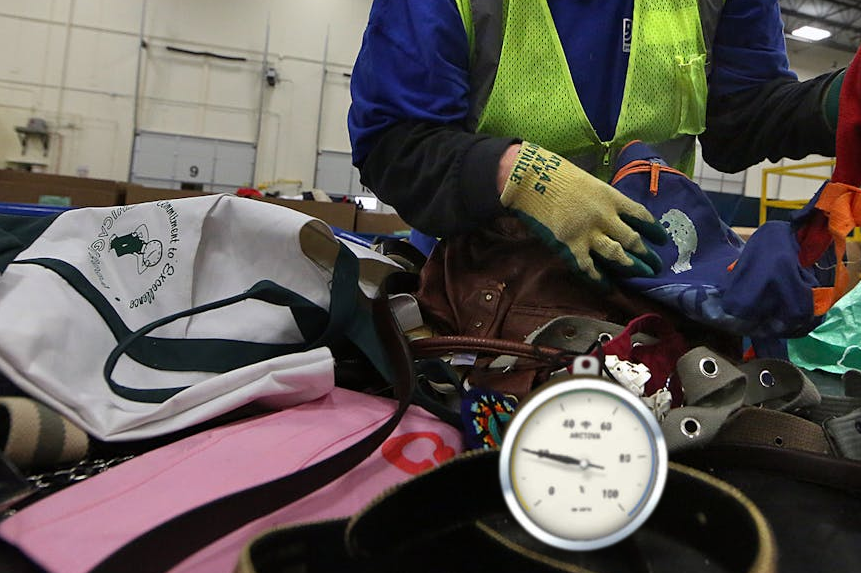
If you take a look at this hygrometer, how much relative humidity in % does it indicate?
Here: 20 %
